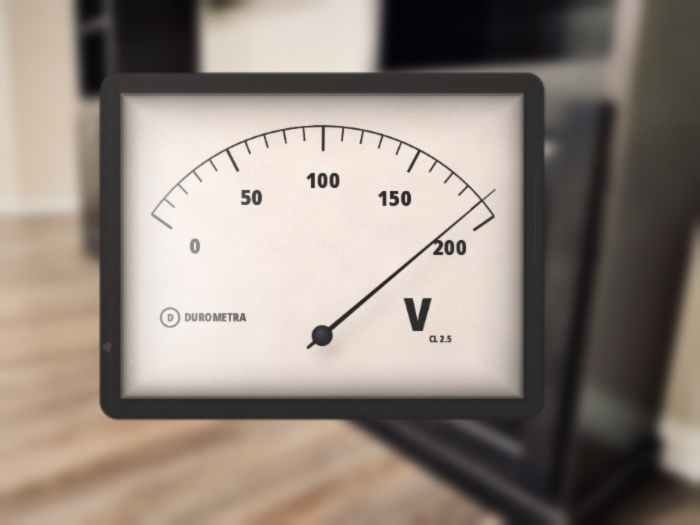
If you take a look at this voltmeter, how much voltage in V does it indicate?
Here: 190 V
